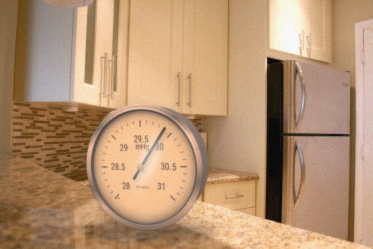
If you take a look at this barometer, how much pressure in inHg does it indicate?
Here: 29.9 inHg
